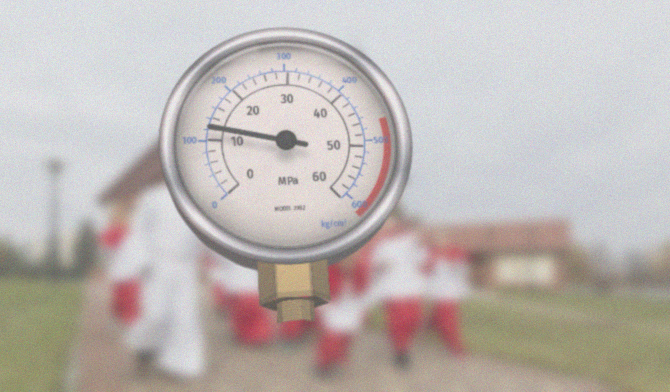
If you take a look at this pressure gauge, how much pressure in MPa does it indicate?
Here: 12 MPa
